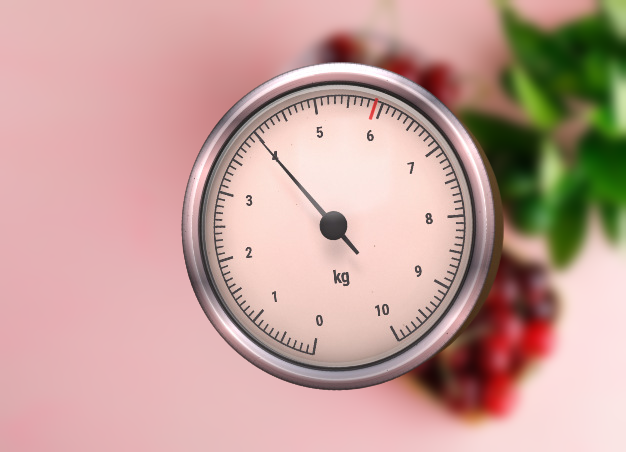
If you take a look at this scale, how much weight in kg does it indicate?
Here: 4 kg
